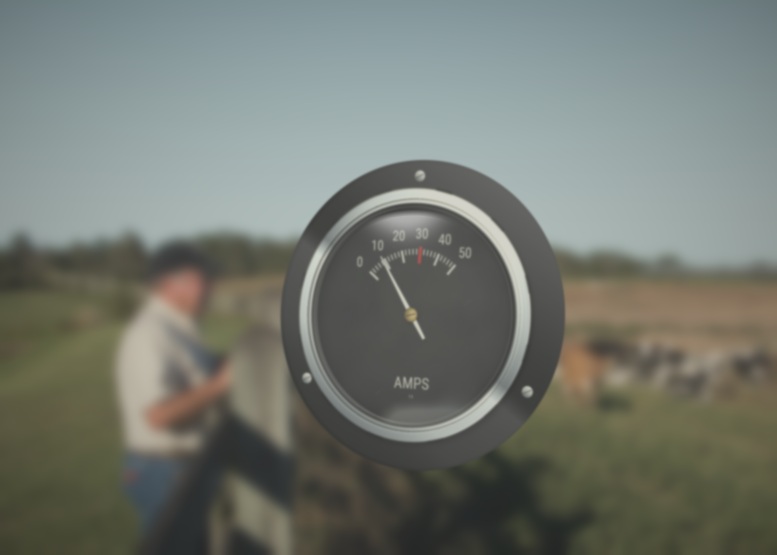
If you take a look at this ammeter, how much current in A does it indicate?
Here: 10 A
